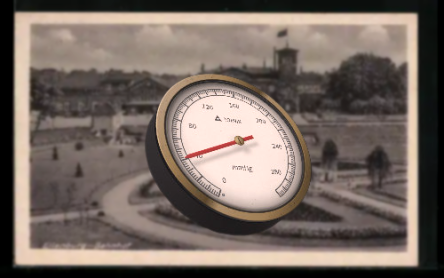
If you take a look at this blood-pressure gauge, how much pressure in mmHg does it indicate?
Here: 40 mmHg
